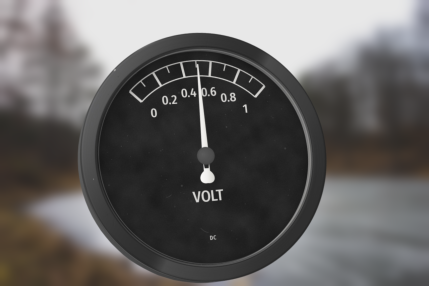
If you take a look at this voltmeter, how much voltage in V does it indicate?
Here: 0.5 V
